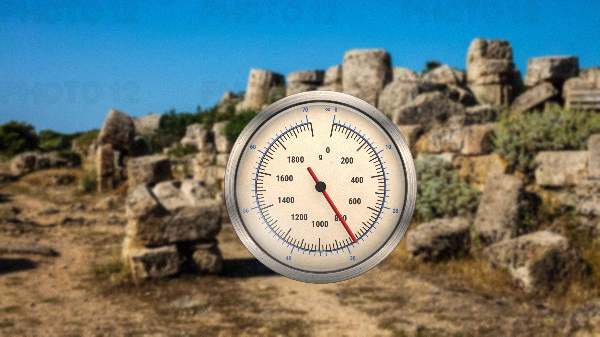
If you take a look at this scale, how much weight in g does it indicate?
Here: 800 g
